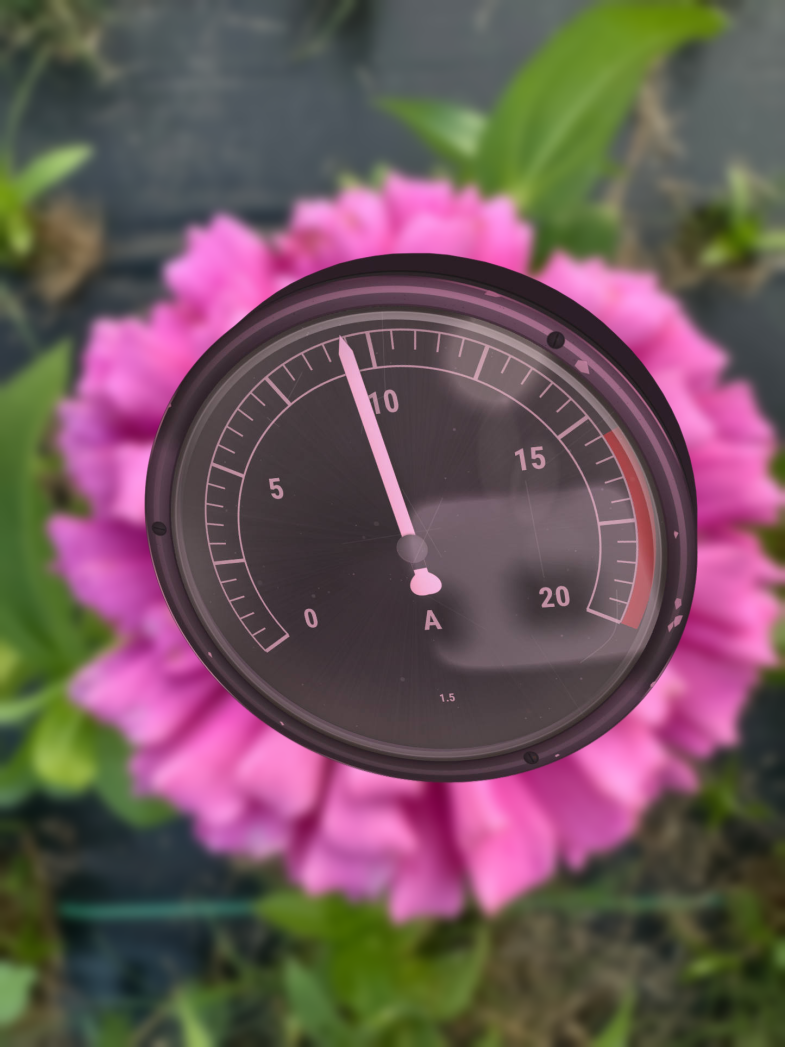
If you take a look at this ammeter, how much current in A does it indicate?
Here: 9.5 A
